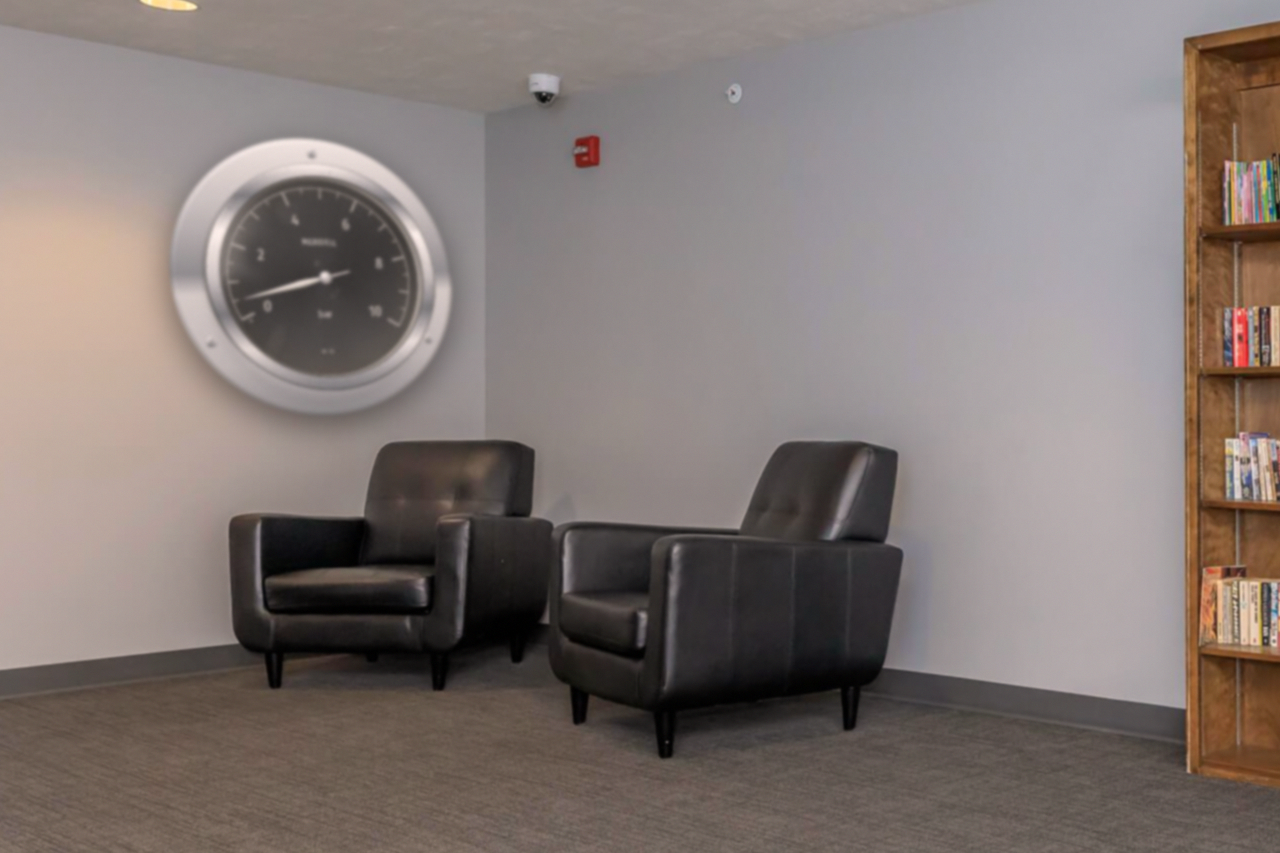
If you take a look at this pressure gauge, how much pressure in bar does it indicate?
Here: 0.5 bar
